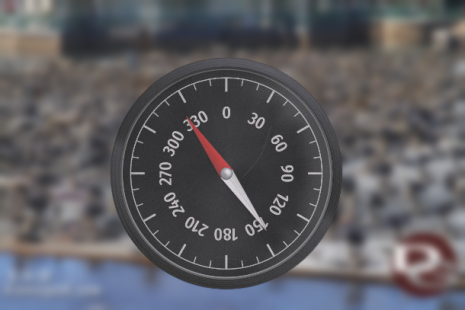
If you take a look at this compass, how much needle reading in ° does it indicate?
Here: 325 °
